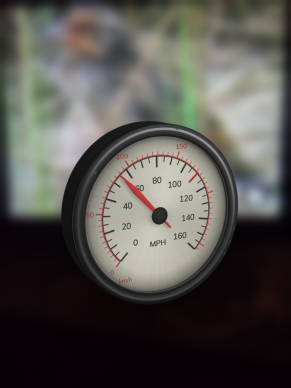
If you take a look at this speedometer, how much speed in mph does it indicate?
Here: 55 mph
